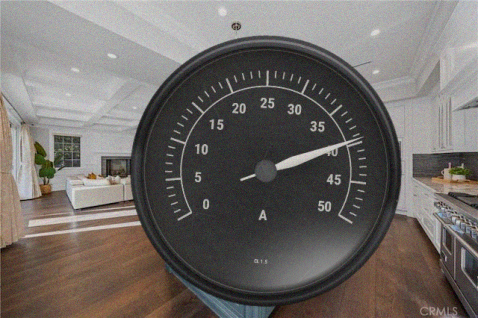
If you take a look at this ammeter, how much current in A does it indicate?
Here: 39.5 A
